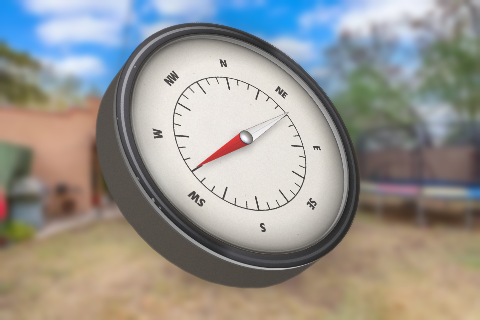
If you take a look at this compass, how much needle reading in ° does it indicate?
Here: 240 °
